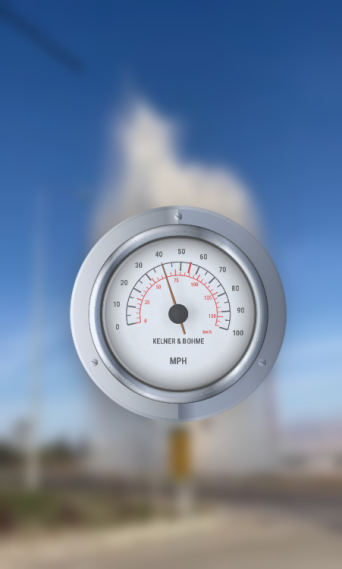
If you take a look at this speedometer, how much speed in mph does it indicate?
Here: 40 mph
